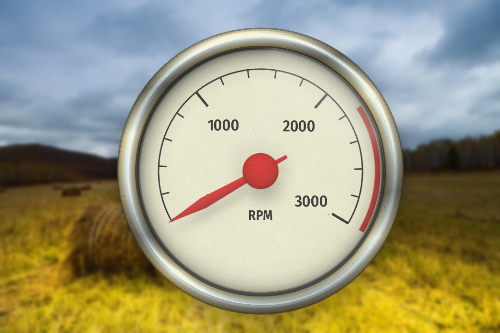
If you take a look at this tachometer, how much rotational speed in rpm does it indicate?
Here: 0 rpm
